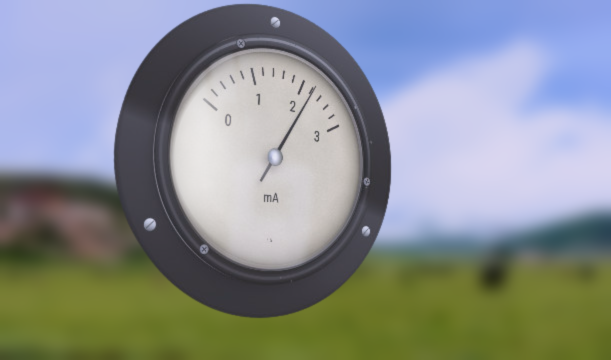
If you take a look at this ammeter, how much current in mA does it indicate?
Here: 2.2 mA
